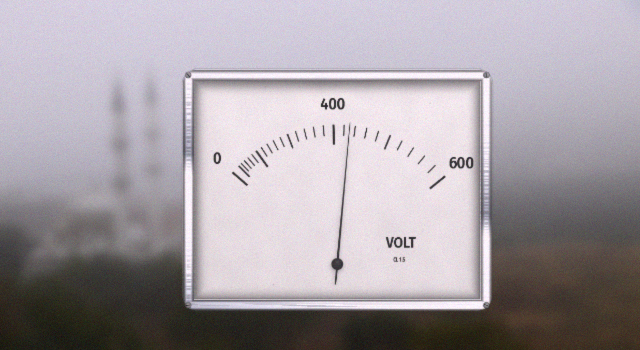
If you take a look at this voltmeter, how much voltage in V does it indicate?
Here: 430 V
